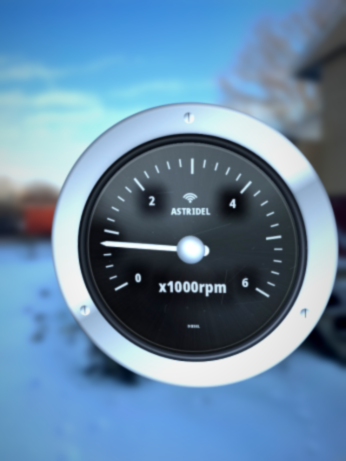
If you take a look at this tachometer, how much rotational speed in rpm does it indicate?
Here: 800 rpm
